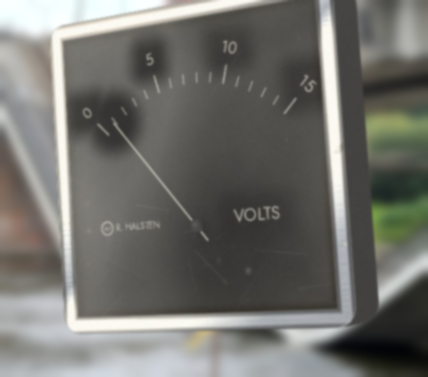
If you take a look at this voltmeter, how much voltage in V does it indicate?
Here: 1 V
